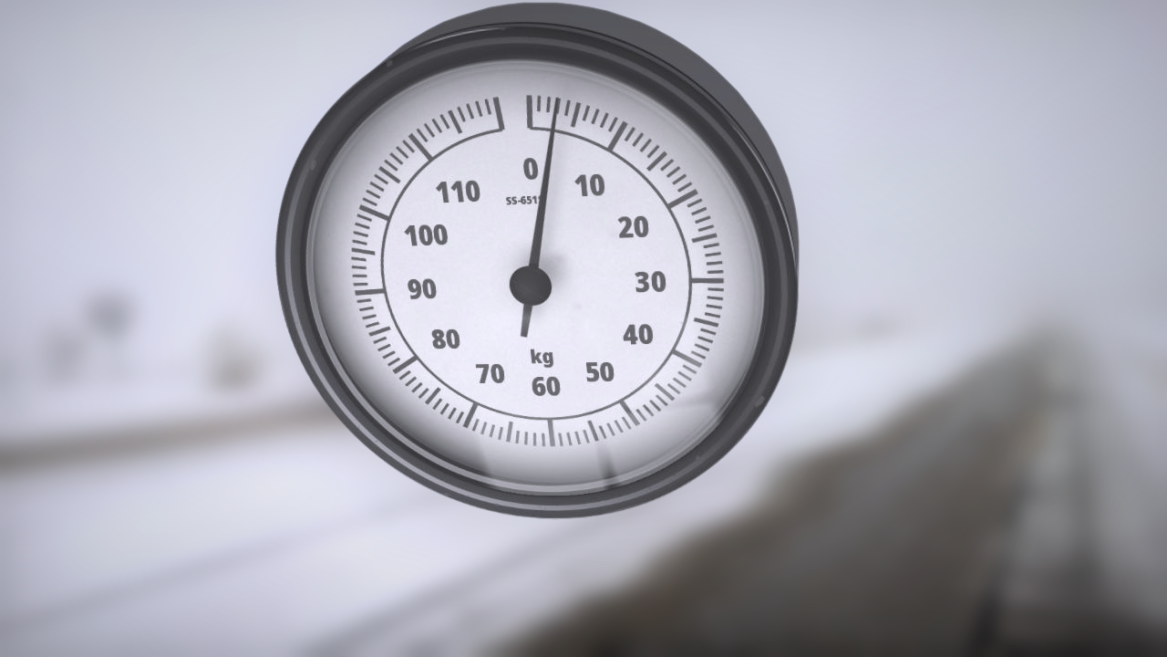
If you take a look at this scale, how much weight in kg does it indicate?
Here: 3 kg
